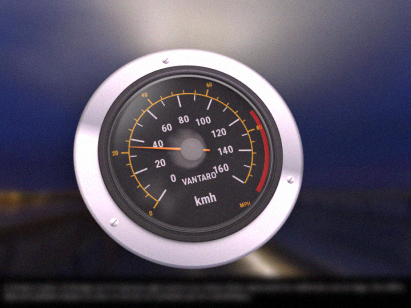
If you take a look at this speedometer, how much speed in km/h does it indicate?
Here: 35 km/h
